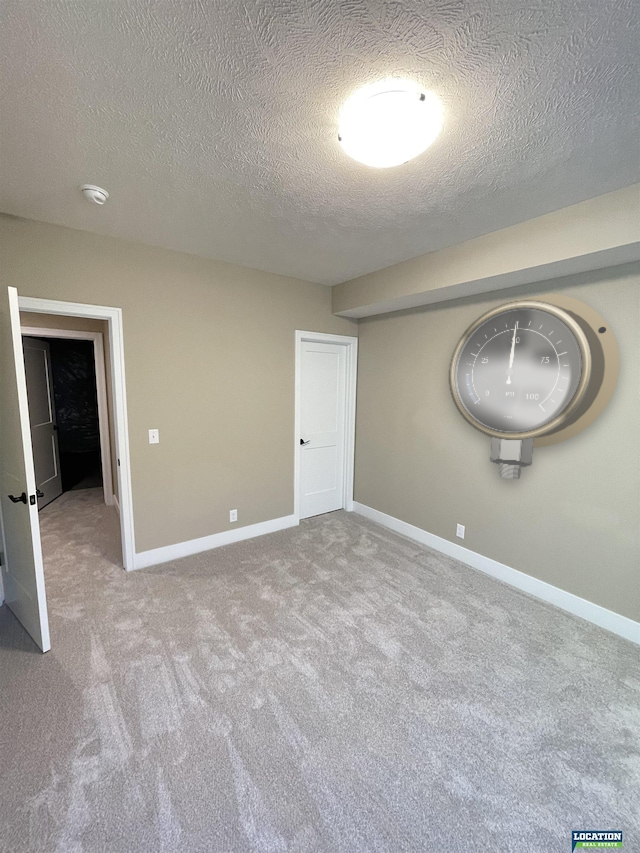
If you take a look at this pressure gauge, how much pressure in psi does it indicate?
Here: 50 psi
